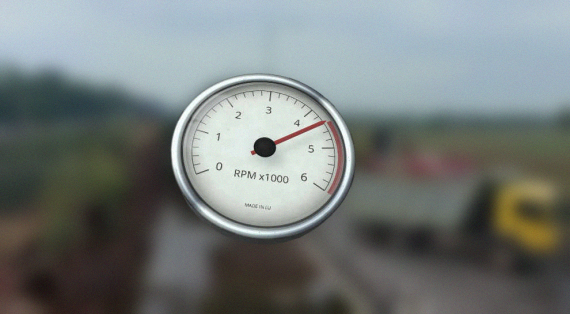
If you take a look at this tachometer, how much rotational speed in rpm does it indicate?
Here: 4400 rpm
